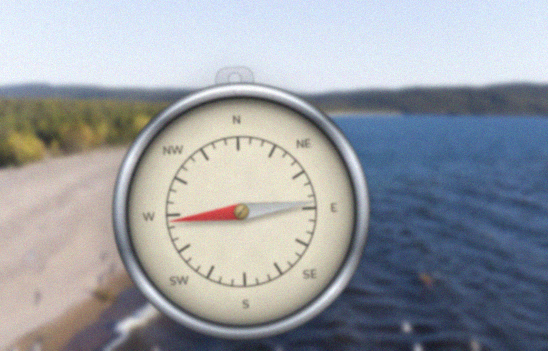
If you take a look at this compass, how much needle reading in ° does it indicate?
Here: 265 °
